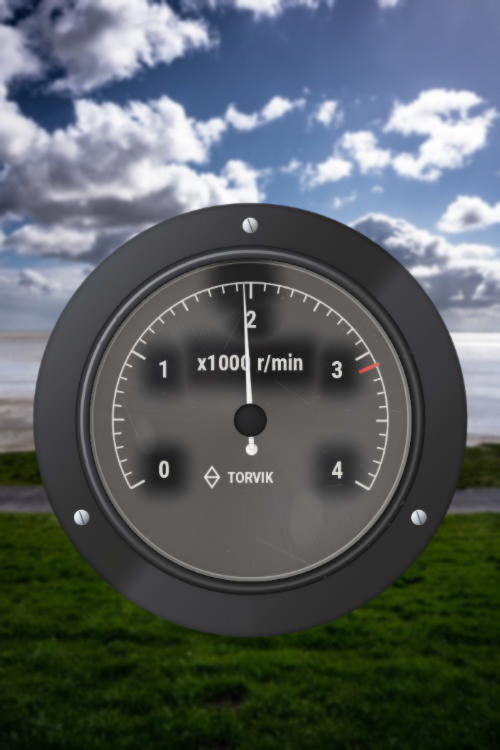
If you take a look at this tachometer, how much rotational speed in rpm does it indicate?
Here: 1950 rpm
